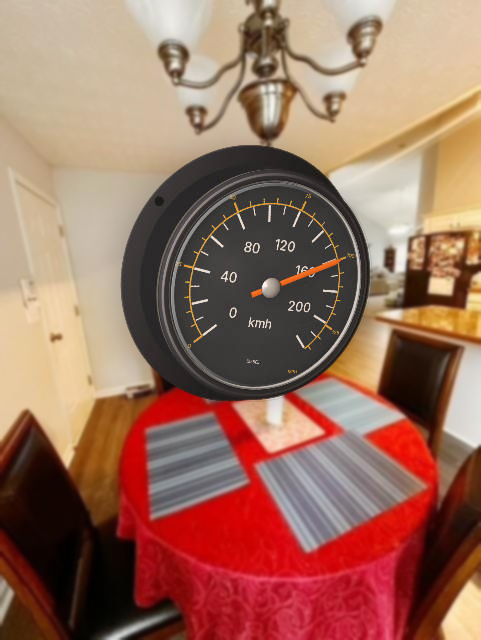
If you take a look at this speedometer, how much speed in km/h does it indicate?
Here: 160 km/h
